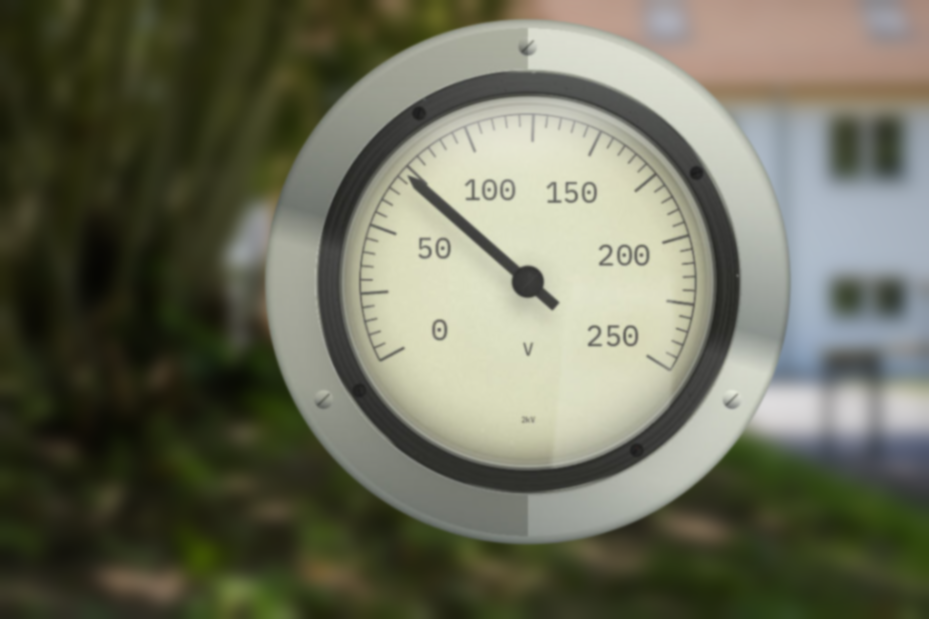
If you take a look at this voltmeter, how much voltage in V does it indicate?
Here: 72.5 V
